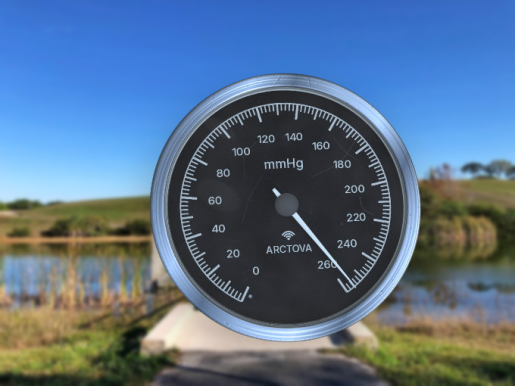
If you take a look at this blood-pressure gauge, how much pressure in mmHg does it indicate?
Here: 256 mmHg
